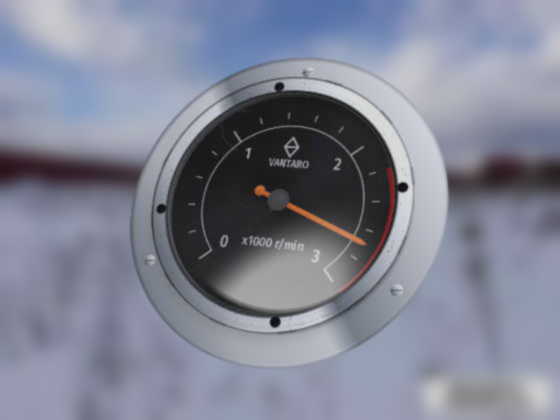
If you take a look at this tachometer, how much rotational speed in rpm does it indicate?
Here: 2700 rpm
